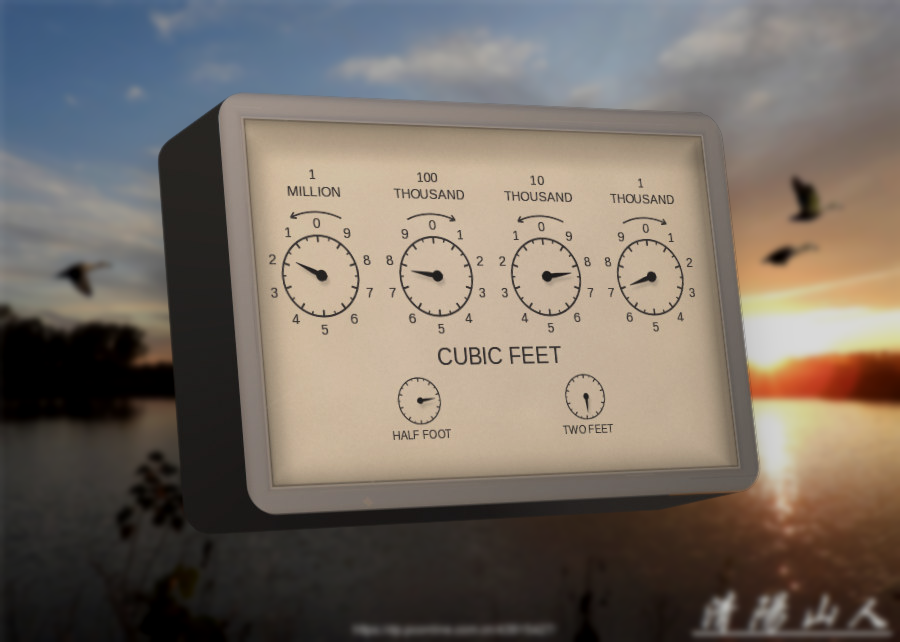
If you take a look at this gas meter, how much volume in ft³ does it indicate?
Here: 177700 ft³
